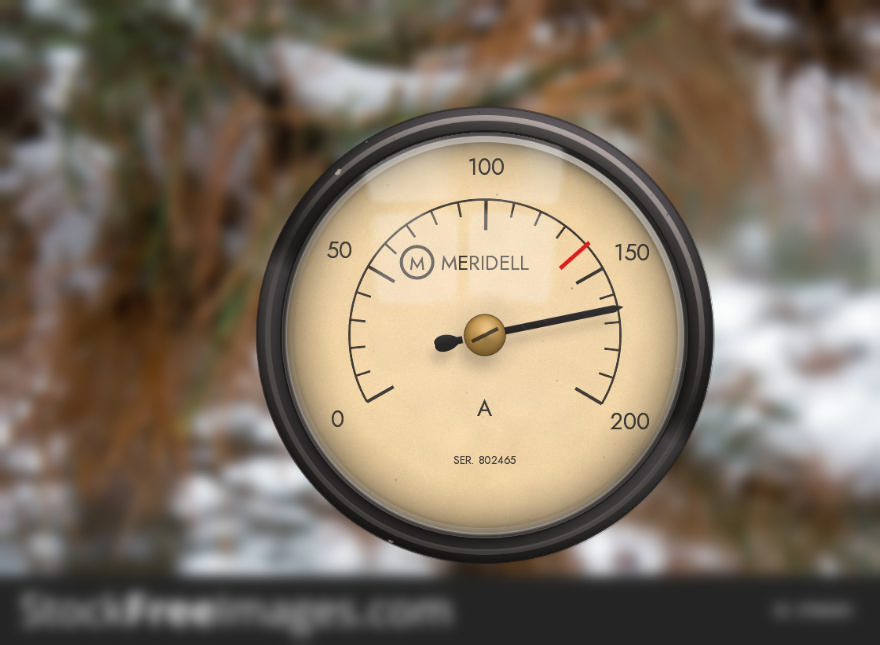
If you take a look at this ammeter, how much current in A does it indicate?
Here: 165 A
